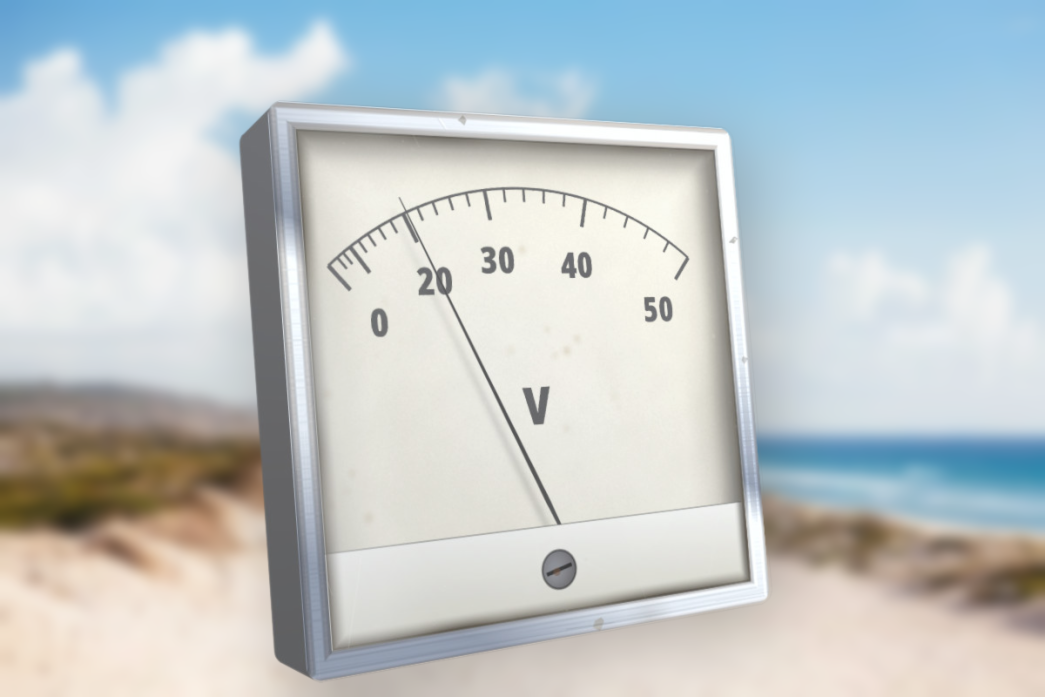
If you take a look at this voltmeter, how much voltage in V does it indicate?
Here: 20 V
